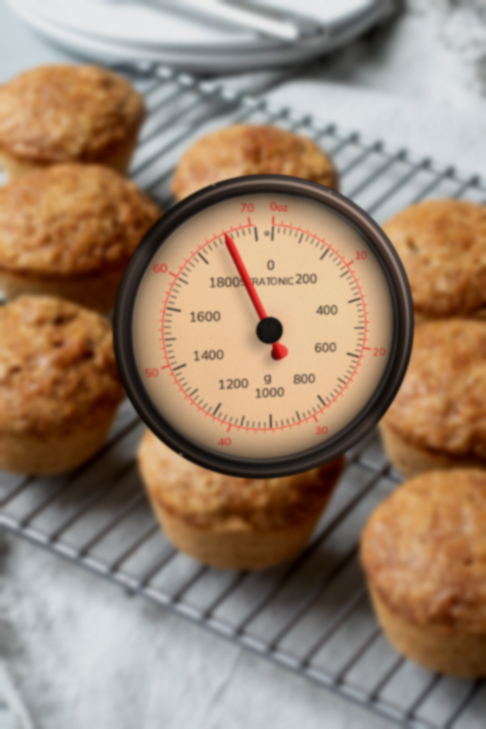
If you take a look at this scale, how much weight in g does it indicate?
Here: 1900 g
